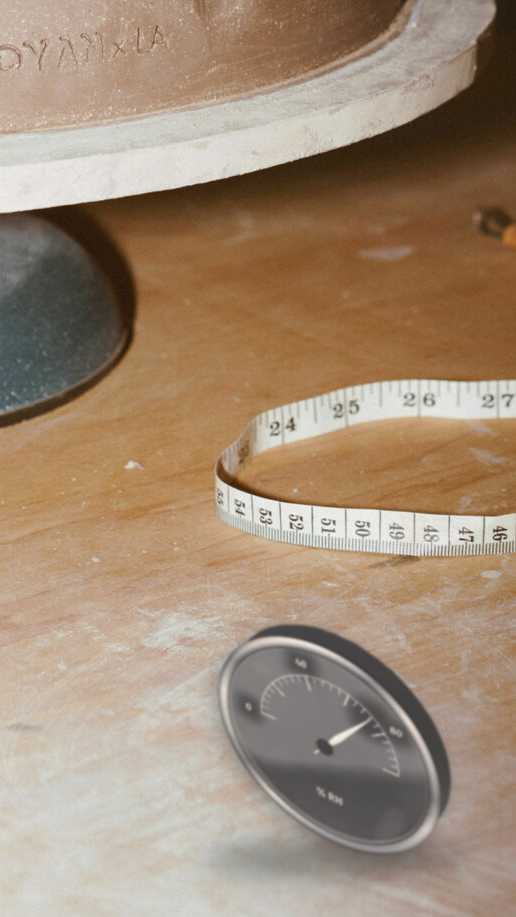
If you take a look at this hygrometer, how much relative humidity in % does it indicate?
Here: 72 %
